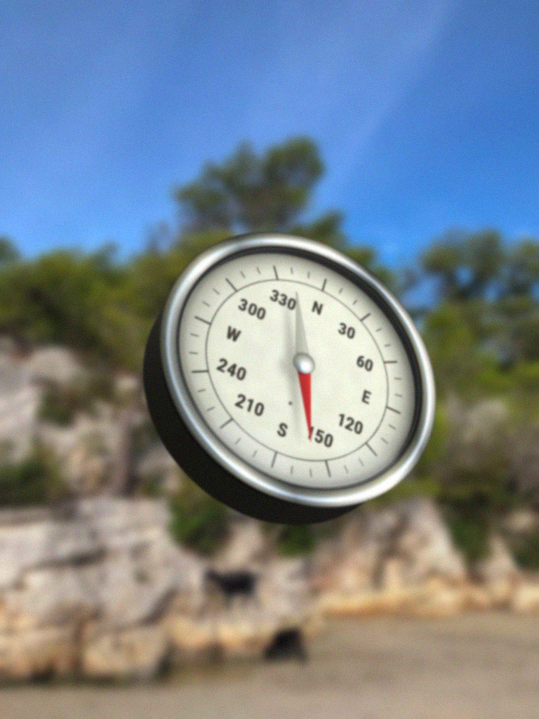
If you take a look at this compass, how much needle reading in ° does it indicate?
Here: 160 °
